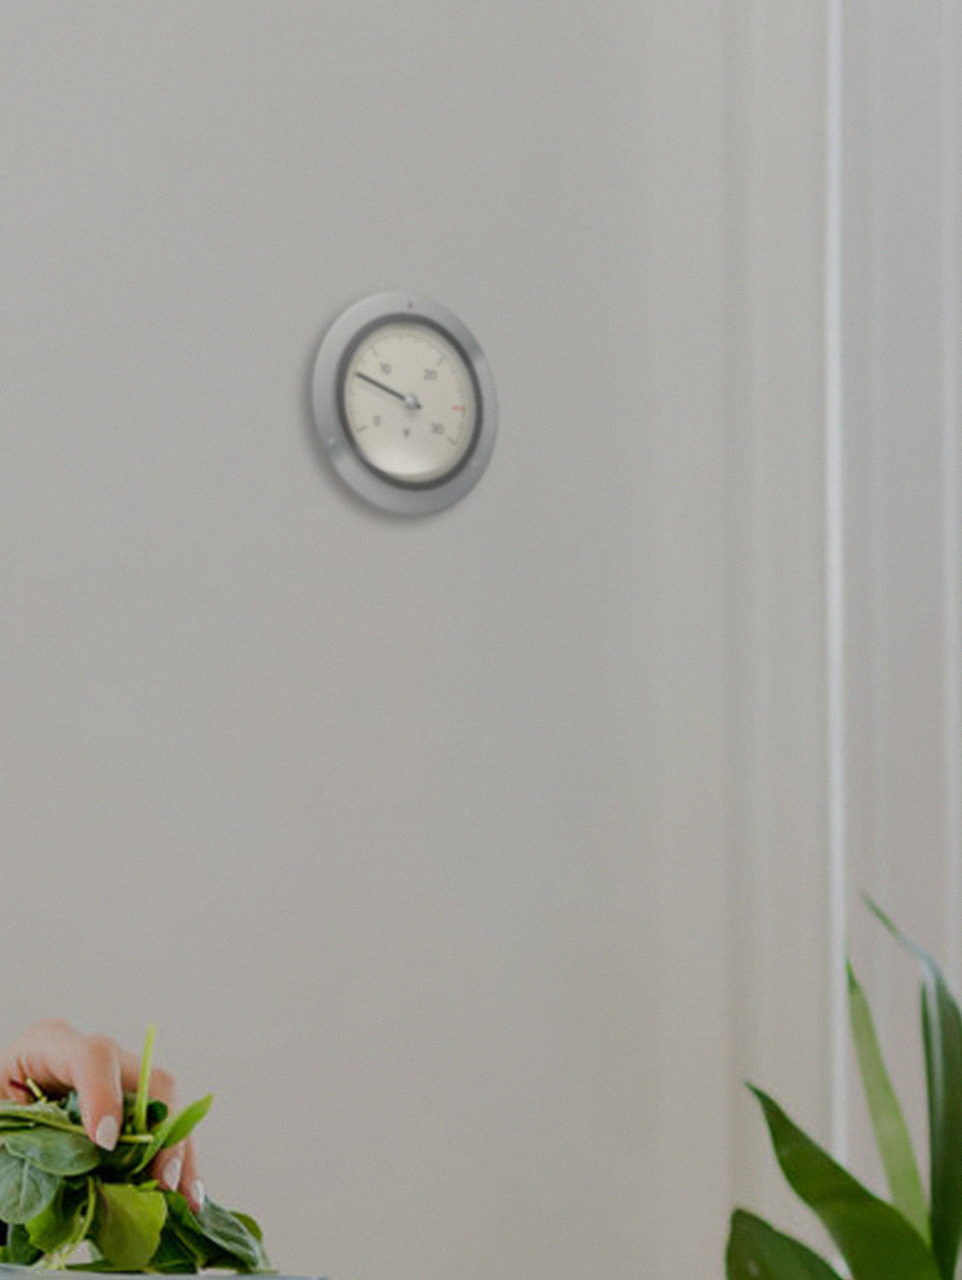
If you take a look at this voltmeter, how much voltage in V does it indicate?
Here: 6 V
